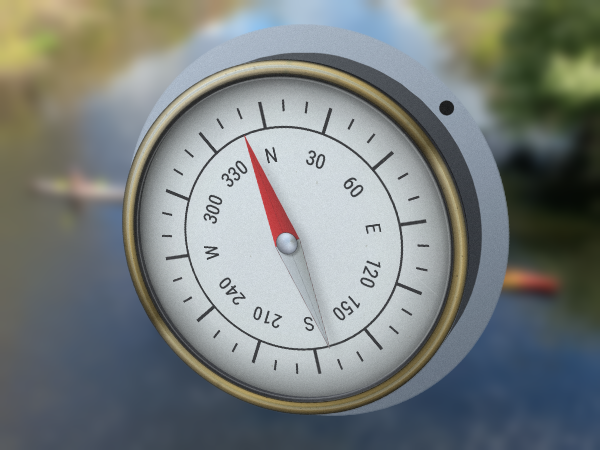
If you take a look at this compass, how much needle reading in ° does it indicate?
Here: 350 °
